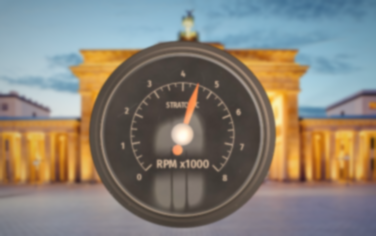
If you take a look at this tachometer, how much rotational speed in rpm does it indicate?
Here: 4500 rpm
